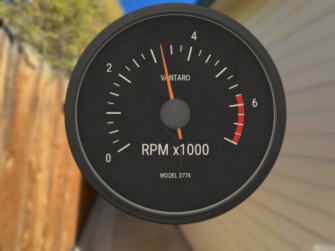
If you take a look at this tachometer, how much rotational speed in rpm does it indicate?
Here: 3250 rpm
